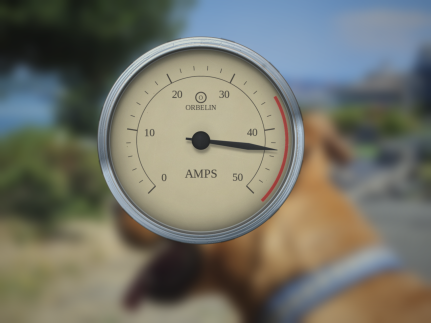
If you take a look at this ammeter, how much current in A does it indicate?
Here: 43 A
